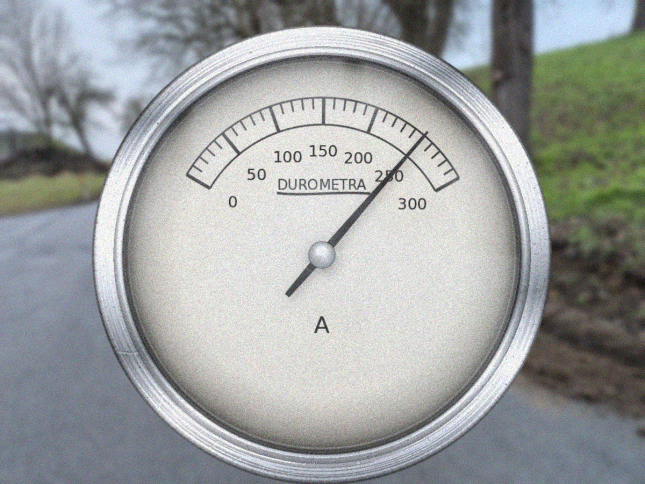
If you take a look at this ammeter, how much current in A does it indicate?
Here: 250 A
